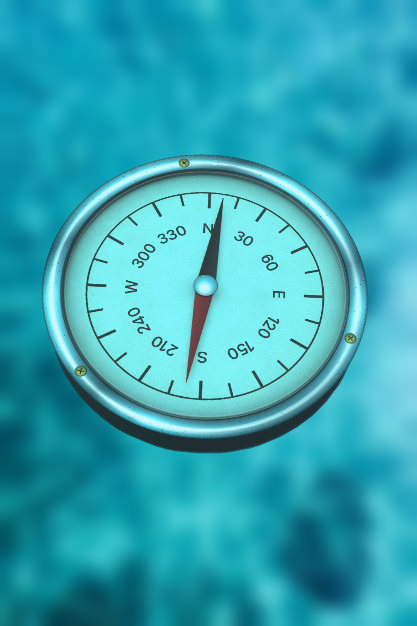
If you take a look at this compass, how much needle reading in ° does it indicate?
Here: 187.5 °
